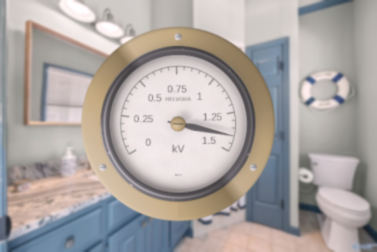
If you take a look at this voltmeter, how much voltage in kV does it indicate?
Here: 1.4 kV
